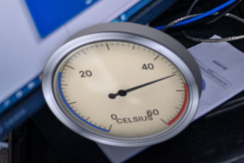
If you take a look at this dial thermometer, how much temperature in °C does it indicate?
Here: 45 °C
